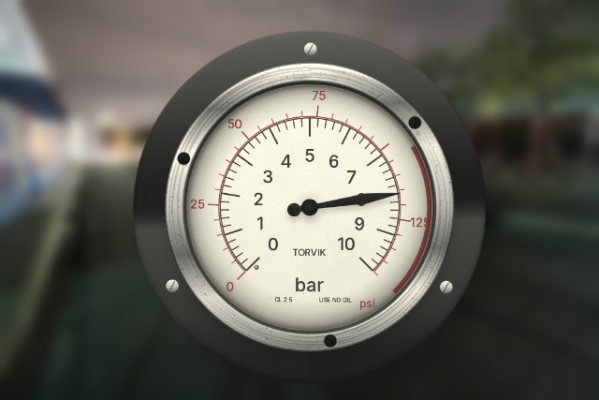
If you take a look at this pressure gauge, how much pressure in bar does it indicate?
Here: 8 bar
